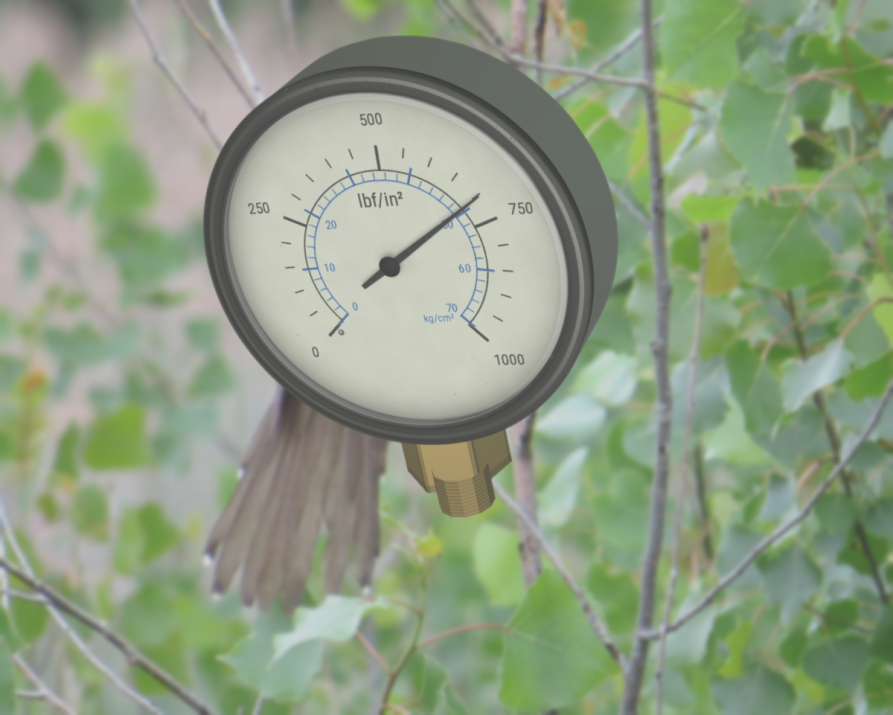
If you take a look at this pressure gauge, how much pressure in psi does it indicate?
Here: 700 psi
